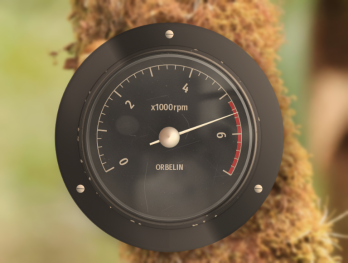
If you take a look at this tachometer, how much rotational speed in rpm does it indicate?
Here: 5500 rpm
